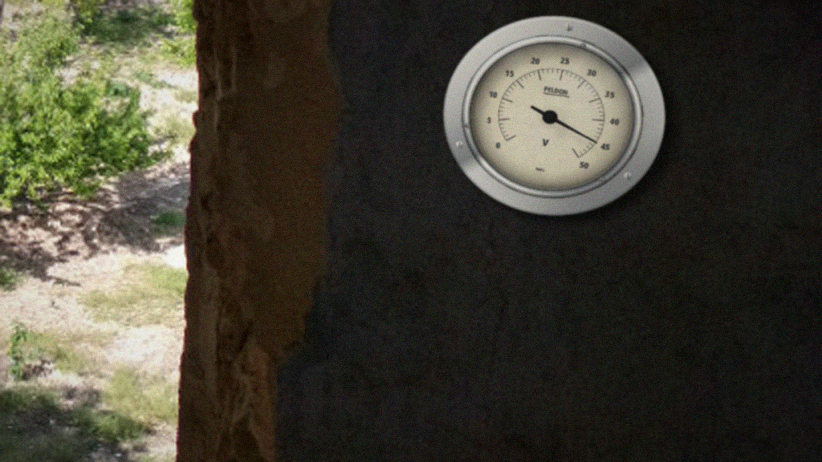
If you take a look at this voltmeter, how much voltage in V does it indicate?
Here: 45 V
